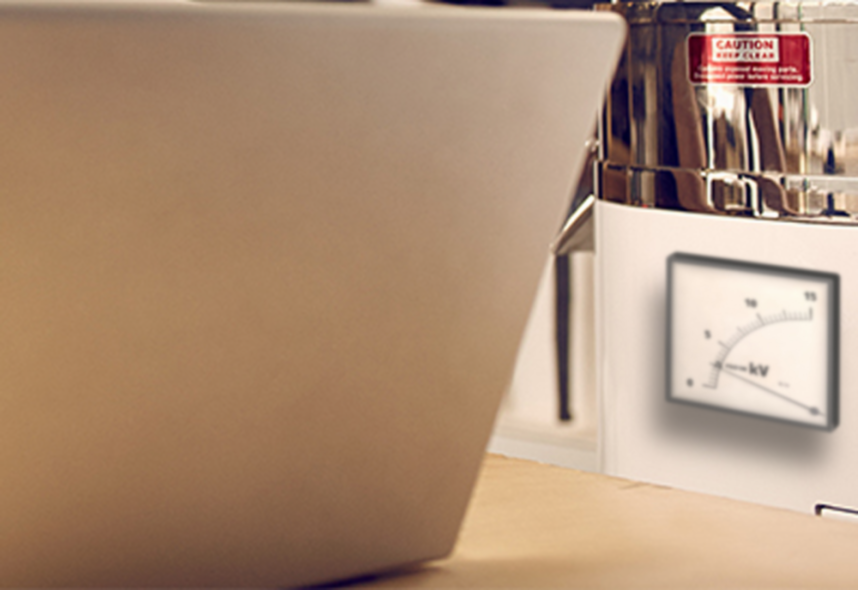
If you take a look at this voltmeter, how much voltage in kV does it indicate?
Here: 2.5 kV
